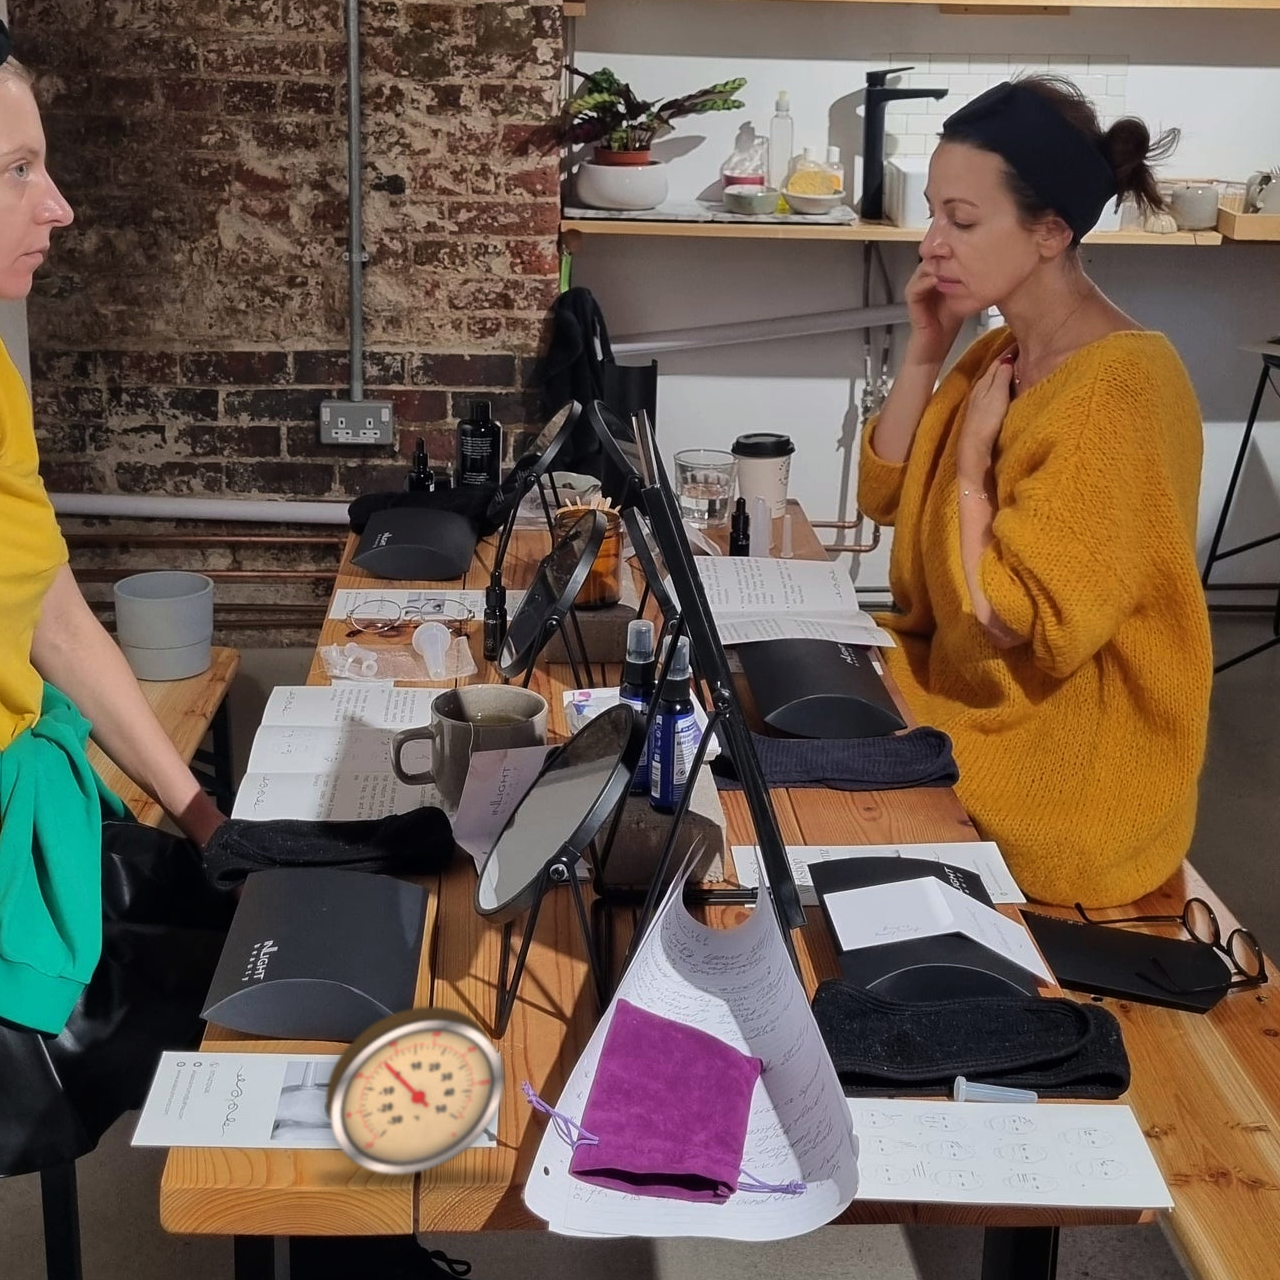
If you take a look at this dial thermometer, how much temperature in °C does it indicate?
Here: 0 °C
